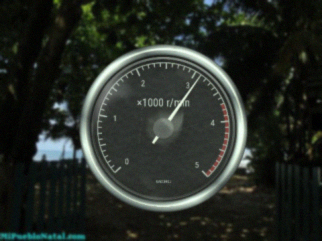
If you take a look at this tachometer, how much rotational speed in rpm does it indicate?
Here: 3100 rpm
